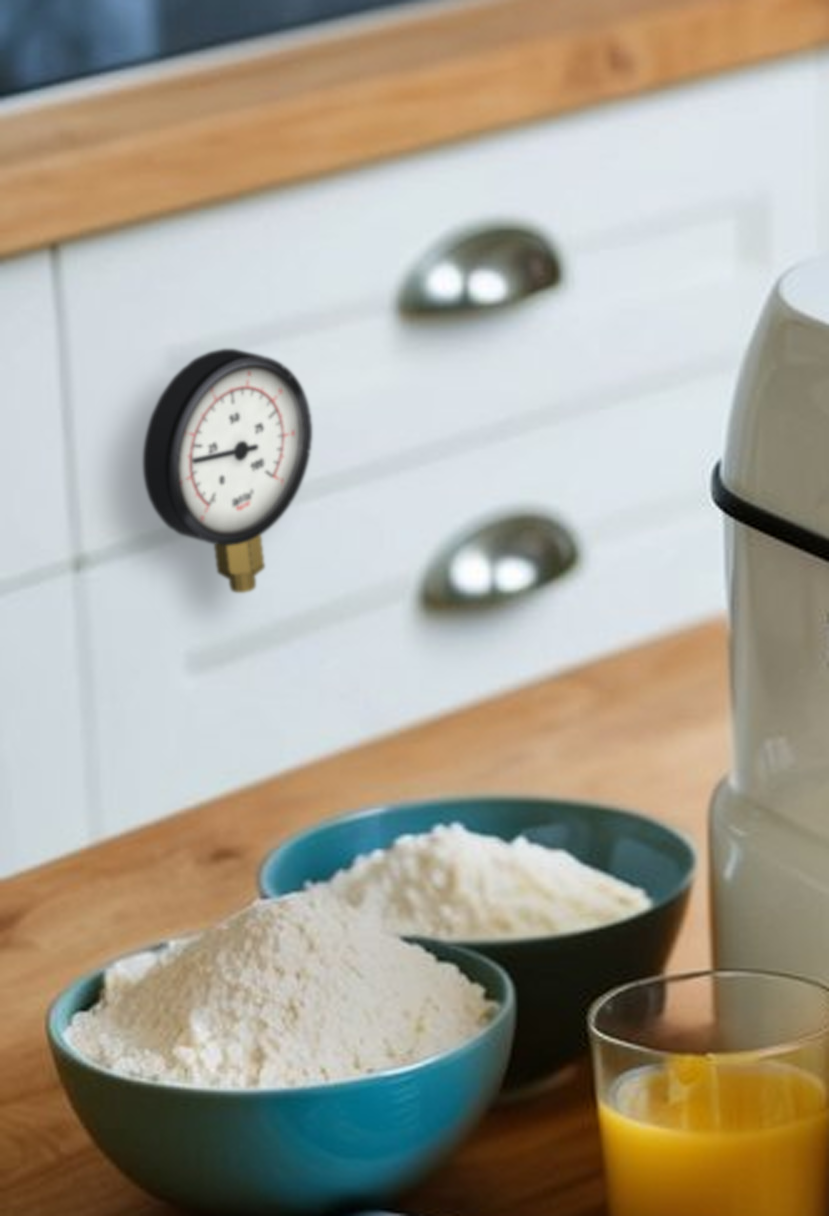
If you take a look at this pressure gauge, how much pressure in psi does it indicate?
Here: 20 psi
